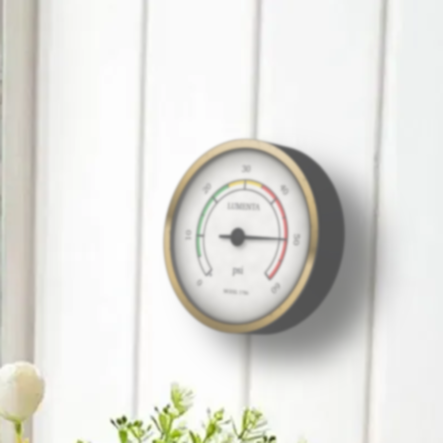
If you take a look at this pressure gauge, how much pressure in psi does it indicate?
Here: 50 psi
